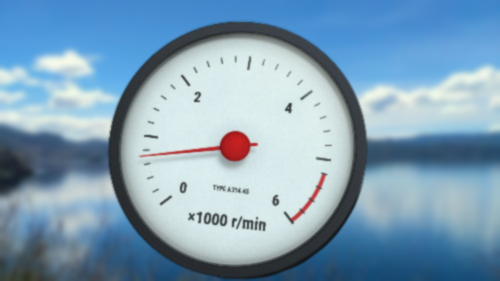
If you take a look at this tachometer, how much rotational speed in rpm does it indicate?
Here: 700 rpm
